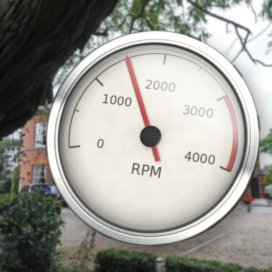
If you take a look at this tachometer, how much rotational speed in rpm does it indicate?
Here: 1500 rpm
